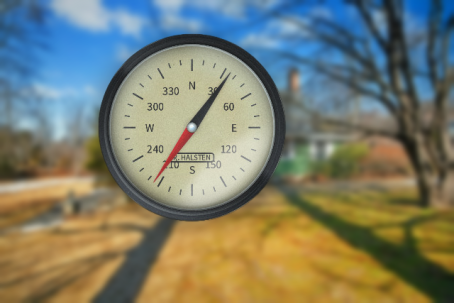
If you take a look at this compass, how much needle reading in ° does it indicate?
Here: 215 °
